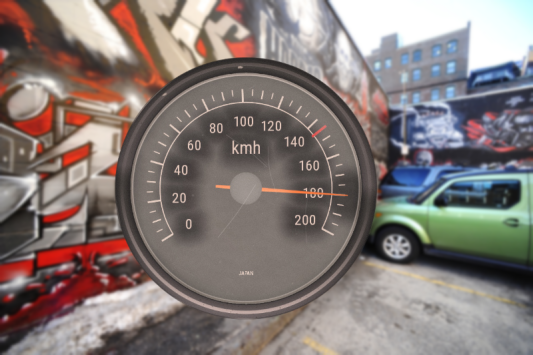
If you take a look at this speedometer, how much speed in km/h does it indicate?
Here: 180 km/h
